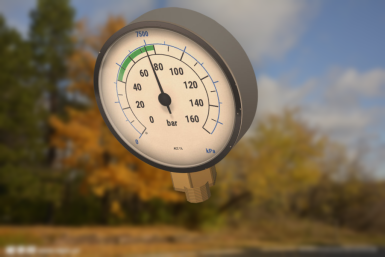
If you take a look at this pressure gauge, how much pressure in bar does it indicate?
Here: 75 bar
